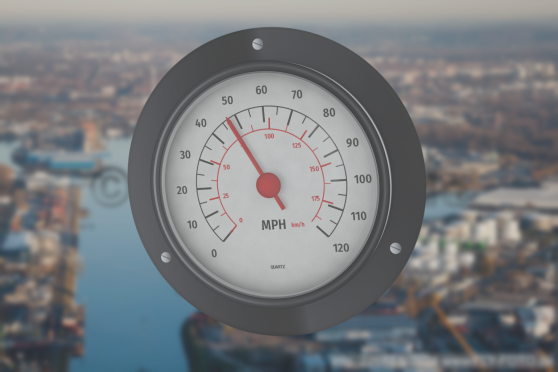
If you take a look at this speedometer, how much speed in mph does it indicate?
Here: 47.5 mph
